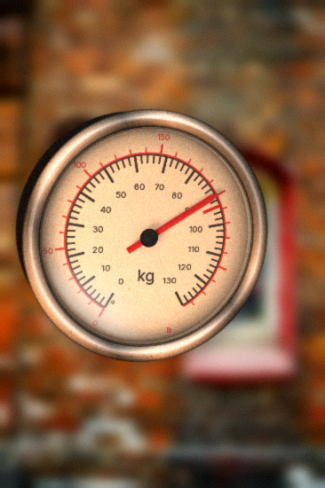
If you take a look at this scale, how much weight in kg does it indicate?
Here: 90 kg
